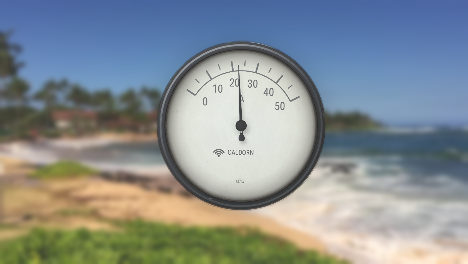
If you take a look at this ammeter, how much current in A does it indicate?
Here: 22.5 A
